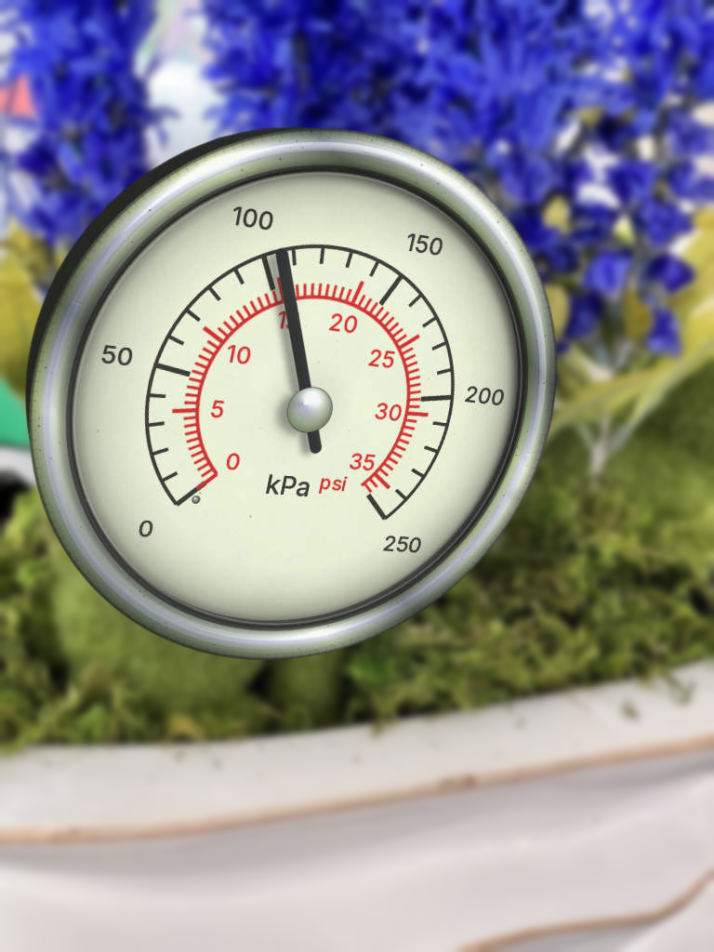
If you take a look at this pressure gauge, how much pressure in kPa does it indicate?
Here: 105 kPa
